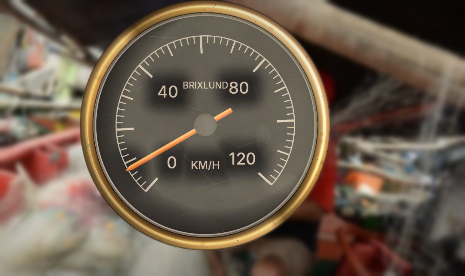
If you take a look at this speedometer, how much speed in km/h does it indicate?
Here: 8 km/h
